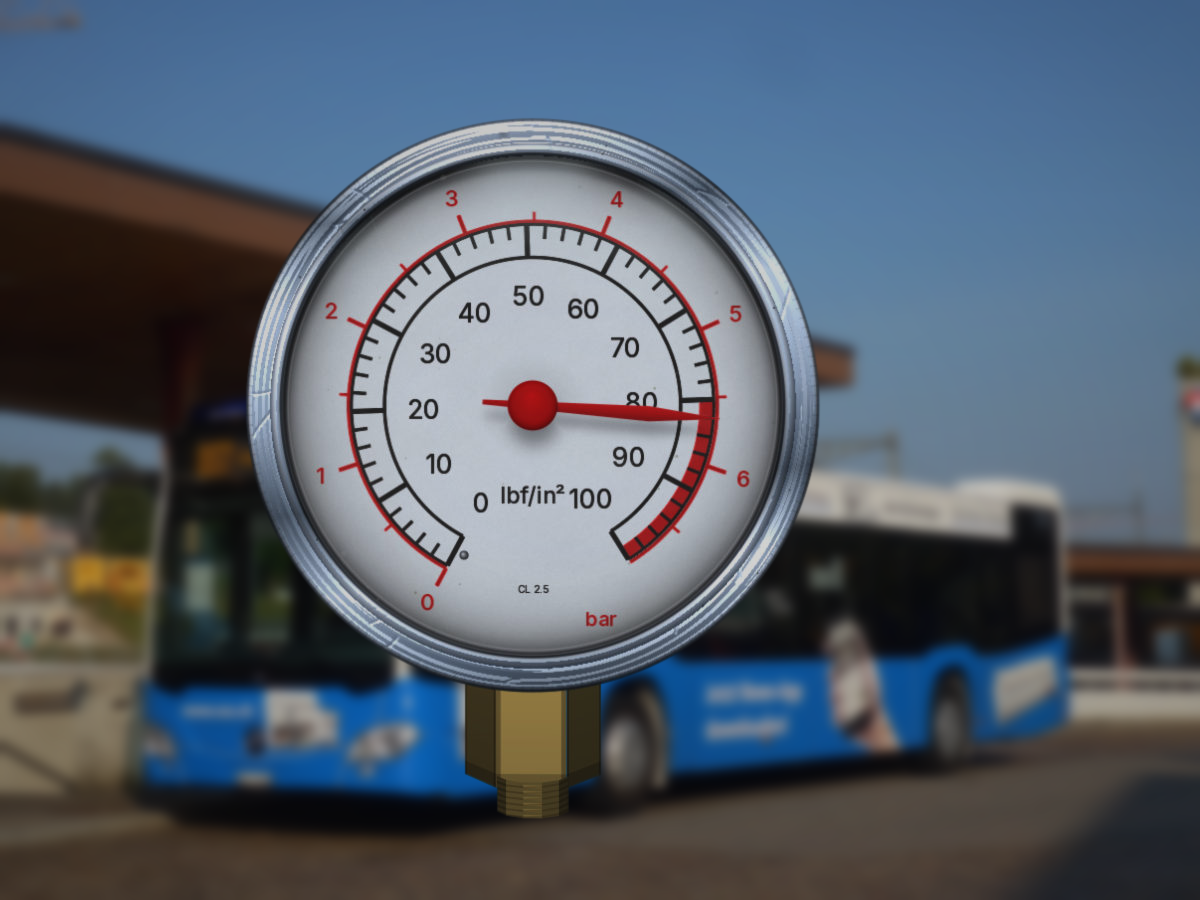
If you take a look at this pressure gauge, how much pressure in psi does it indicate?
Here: 82 psi
